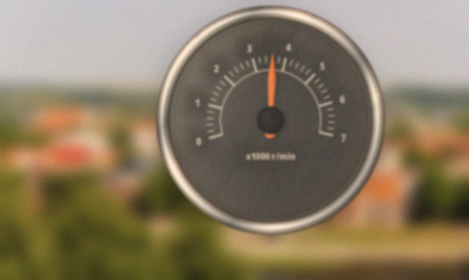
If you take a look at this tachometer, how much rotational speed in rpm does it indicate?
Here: 3600 rpm
